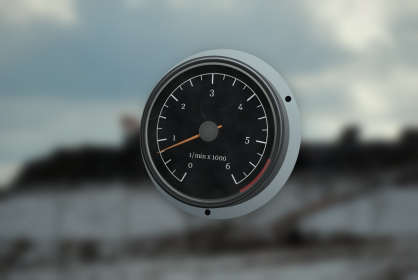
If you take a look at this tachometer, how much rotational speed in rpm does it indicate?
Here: 750 rpm
